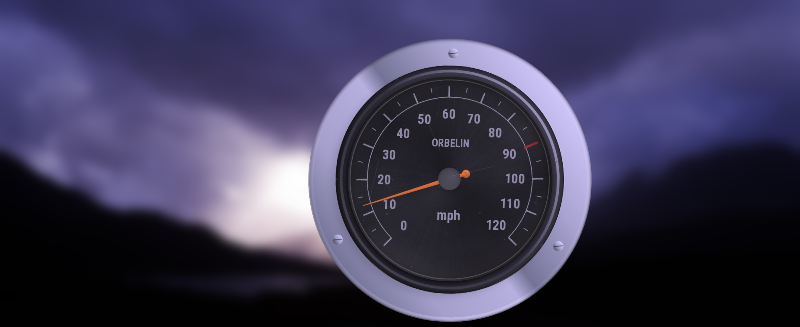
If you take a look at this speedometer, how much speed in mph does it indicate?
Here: 12.5 mph
